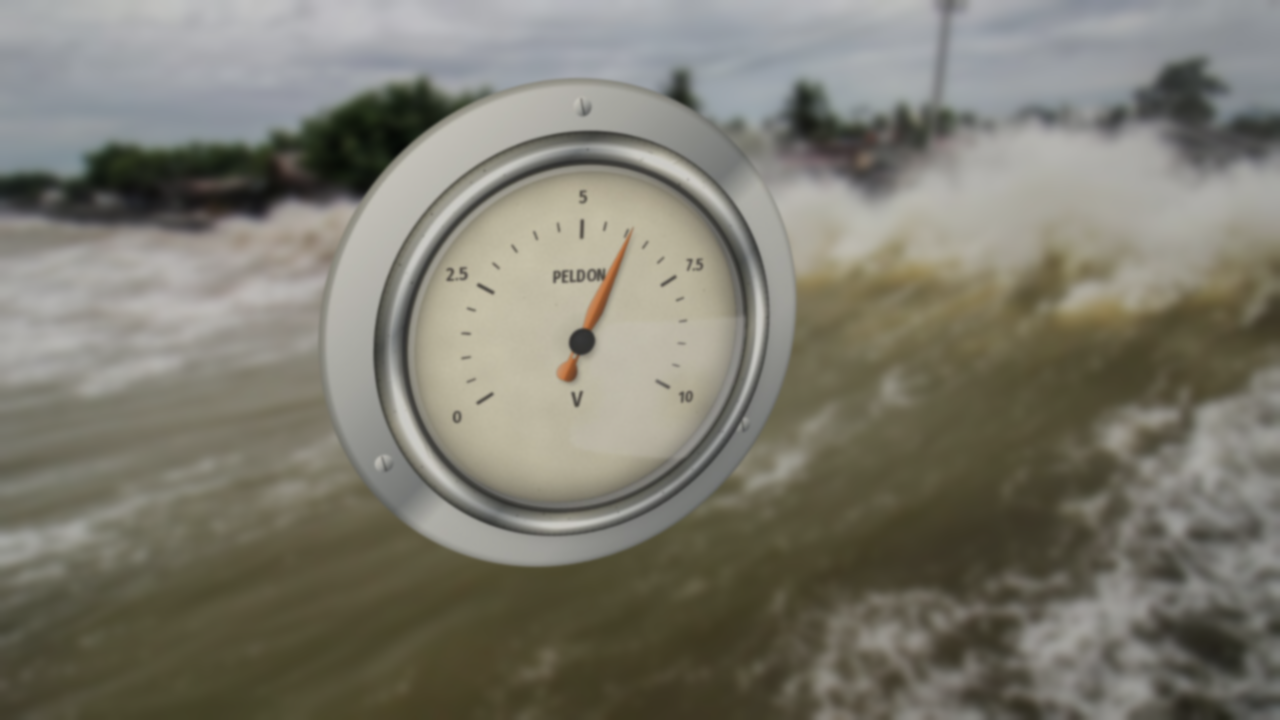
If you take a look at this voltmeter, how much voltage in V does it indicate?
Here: 6 V
